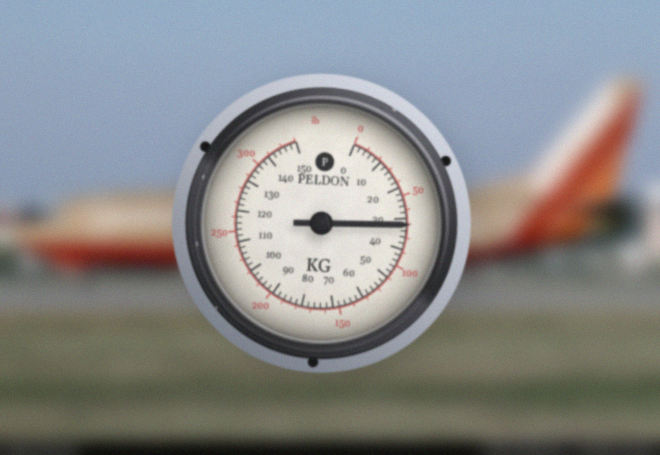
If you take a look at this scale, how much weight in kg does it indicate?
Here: 32 kg
